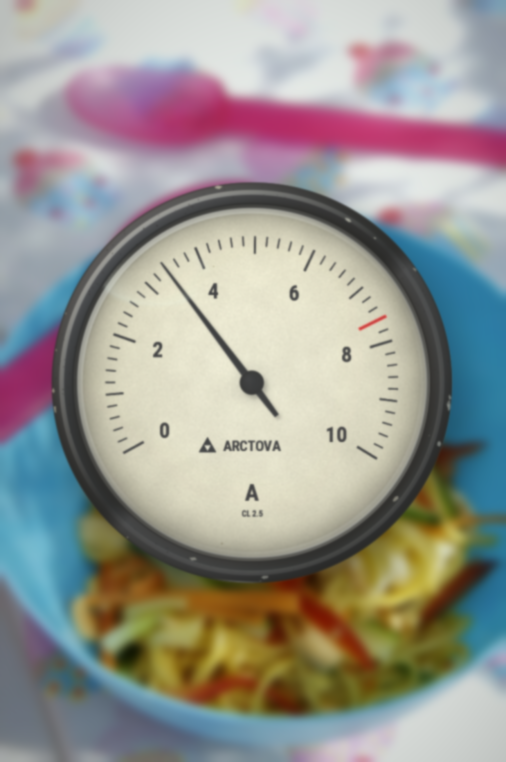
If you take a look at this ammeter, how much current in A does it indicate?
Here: 3.4 A
